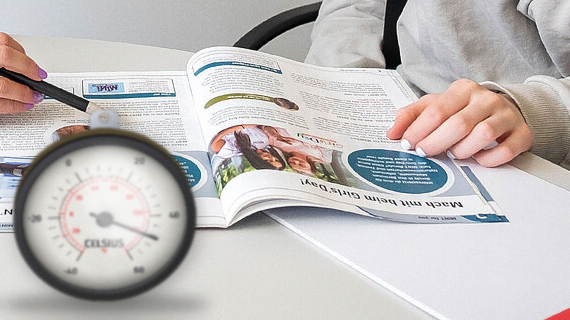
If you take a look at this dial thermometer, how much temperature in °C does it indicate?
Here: 48 °C
